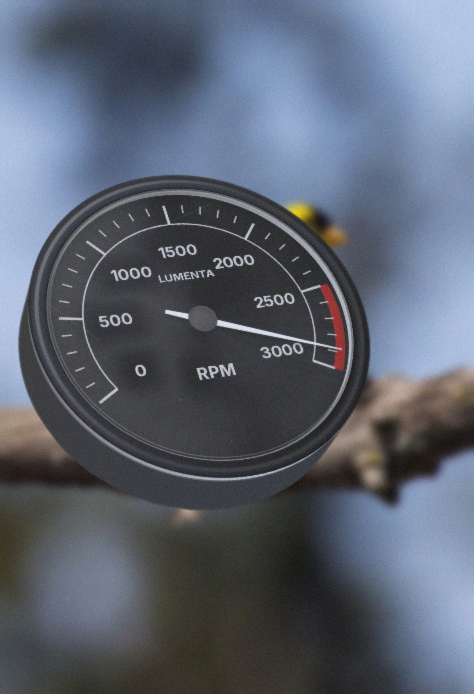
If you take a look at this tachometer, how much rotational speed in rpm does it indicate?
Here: 2900 rpm
